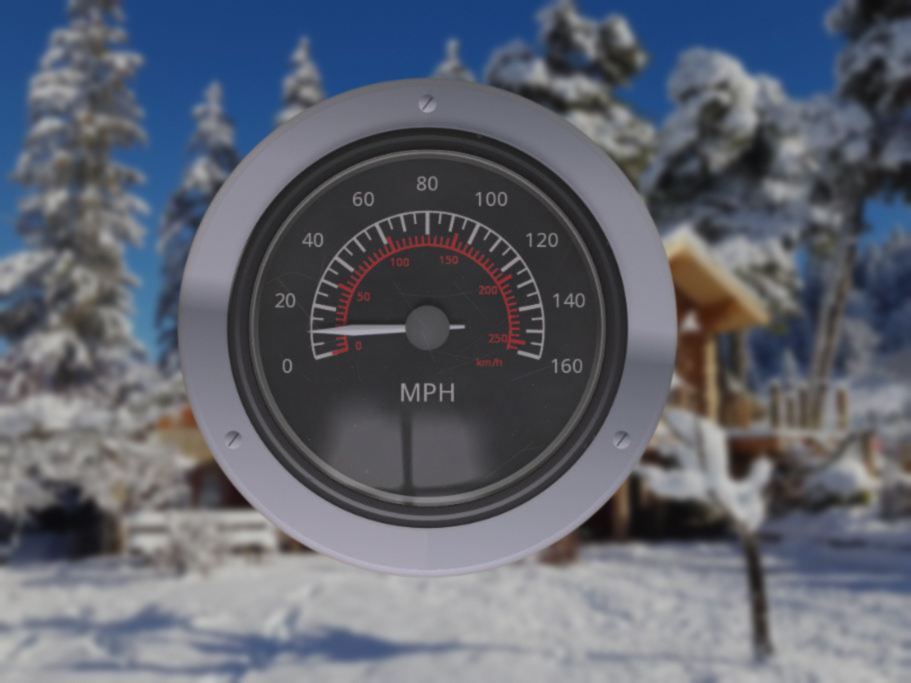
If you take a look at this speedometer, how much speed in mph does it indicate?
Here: 10 mph
